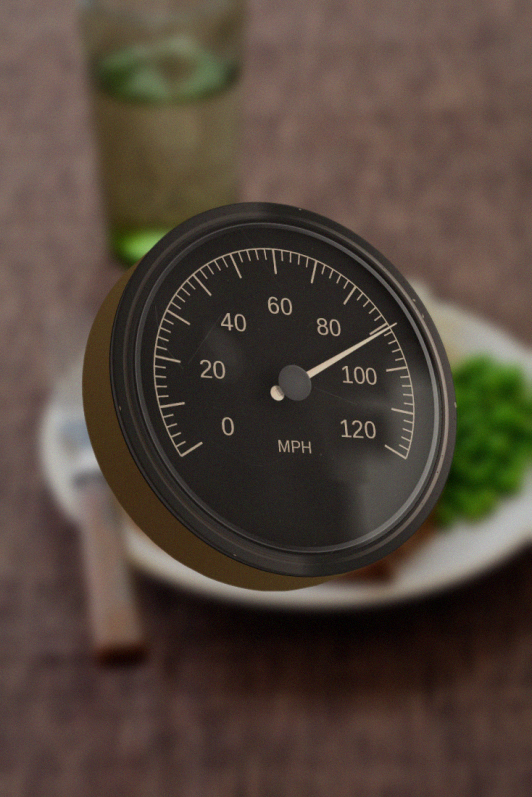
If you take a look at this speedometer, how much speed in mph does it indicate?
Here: 91 mph
